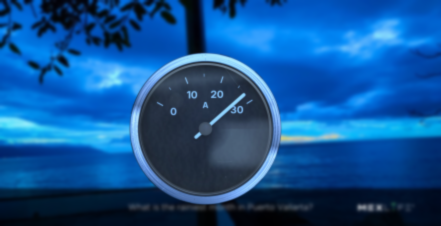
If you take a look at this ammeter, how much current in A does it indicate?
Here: 27.5 A
